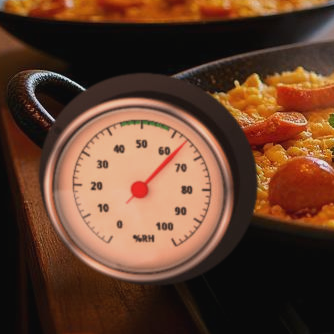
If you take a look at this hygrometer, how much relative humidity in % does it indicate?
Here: 64 %
